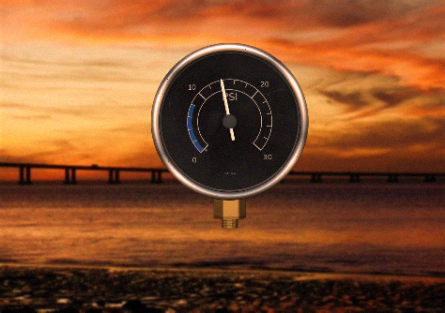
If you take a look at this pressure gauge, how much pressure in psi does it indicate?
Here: 14 psi
